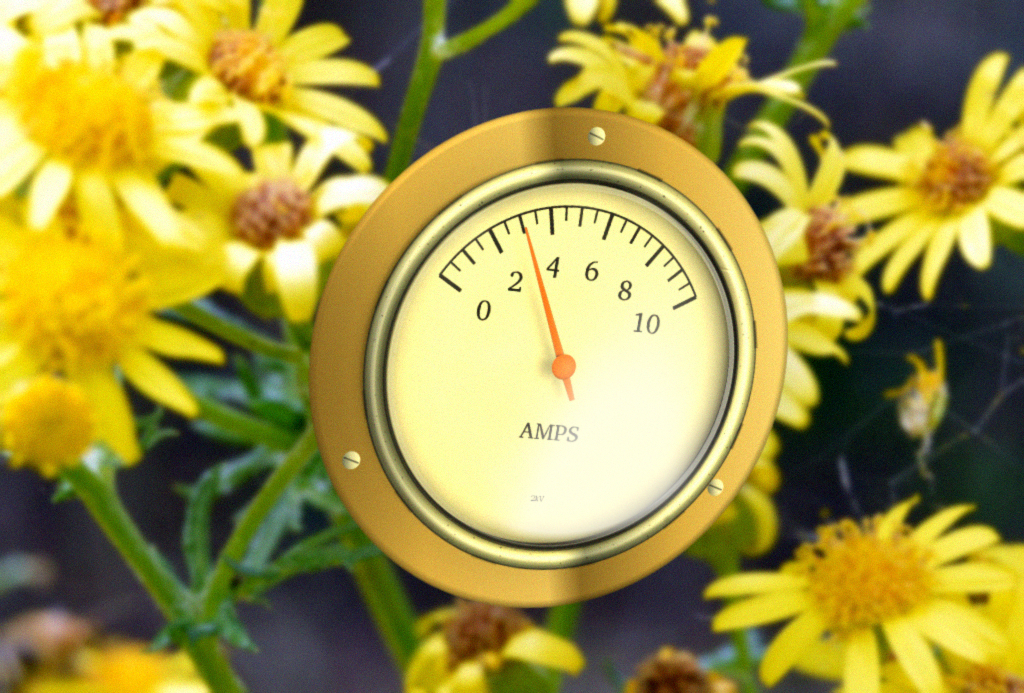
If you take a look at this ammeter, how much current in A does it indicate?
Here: 3 A
